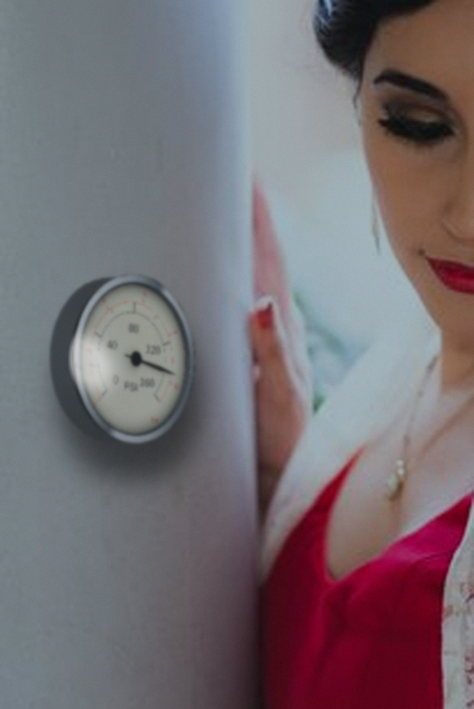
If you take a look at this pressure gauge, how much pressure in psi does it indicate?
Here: 140 psi
